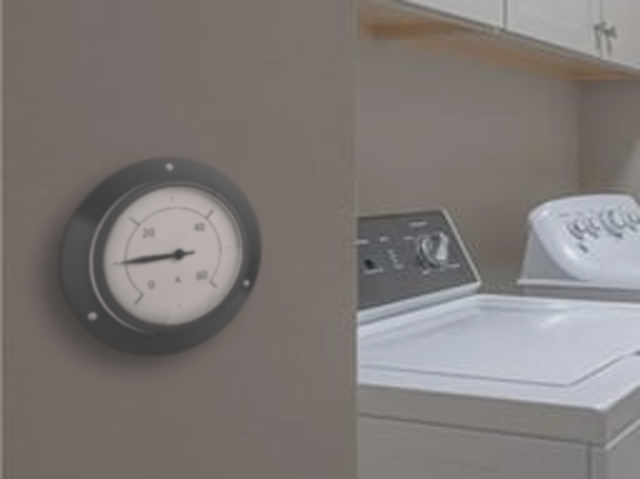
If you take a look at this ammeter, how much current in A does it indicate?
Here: 10 A
